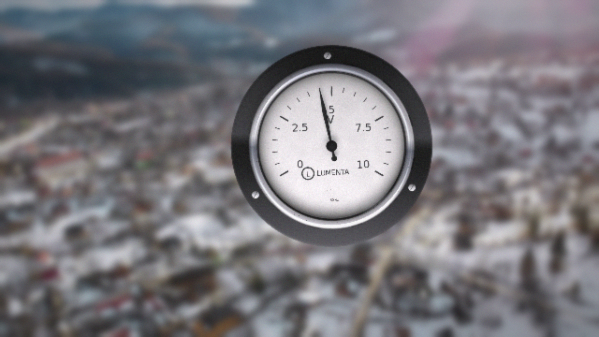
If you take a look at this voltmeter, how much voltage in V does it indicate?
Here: 4.5 V
